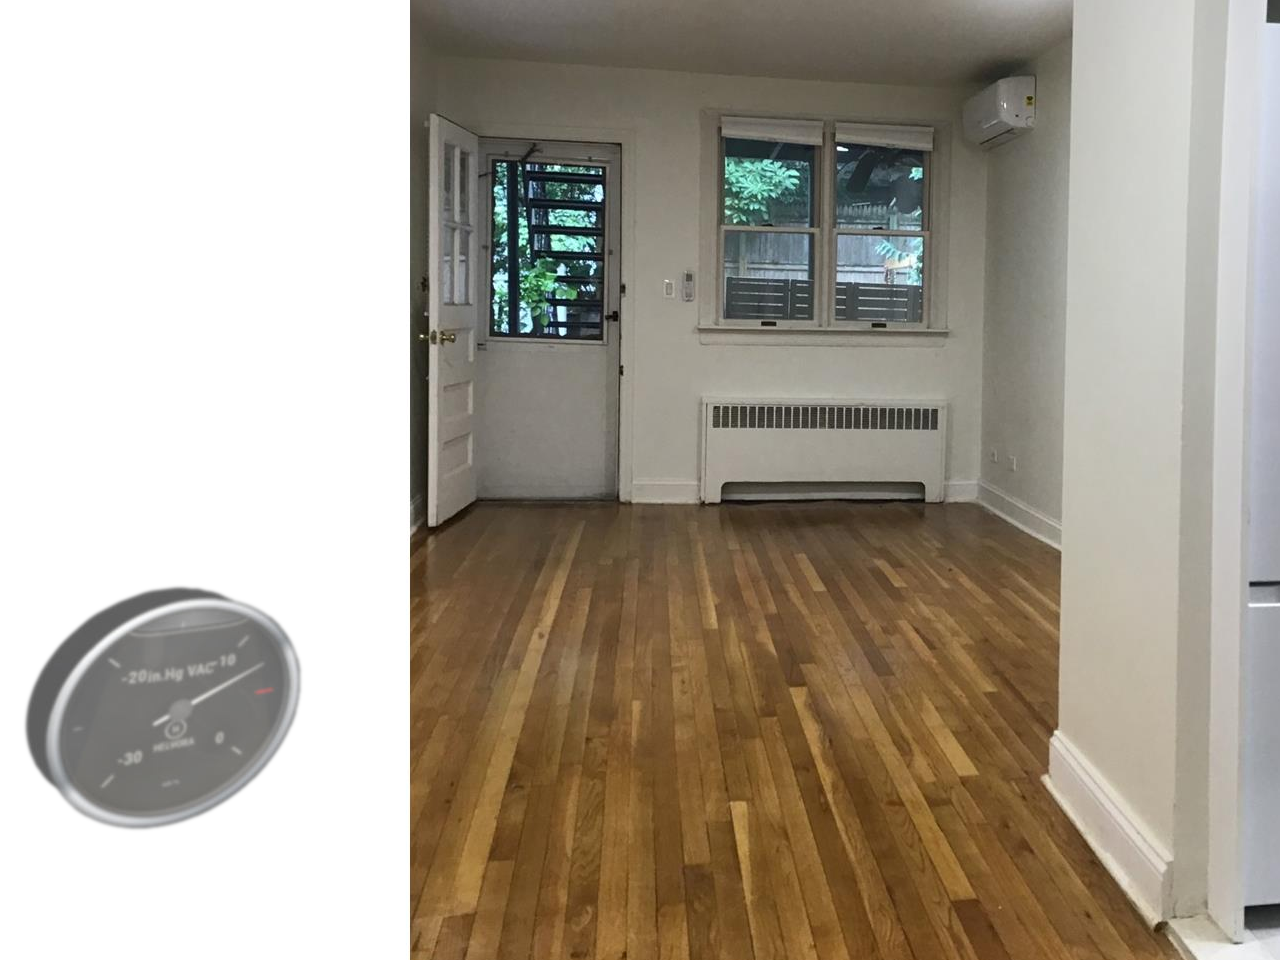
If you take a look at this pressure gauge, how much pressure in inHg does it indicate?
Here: -7.5 inHg
